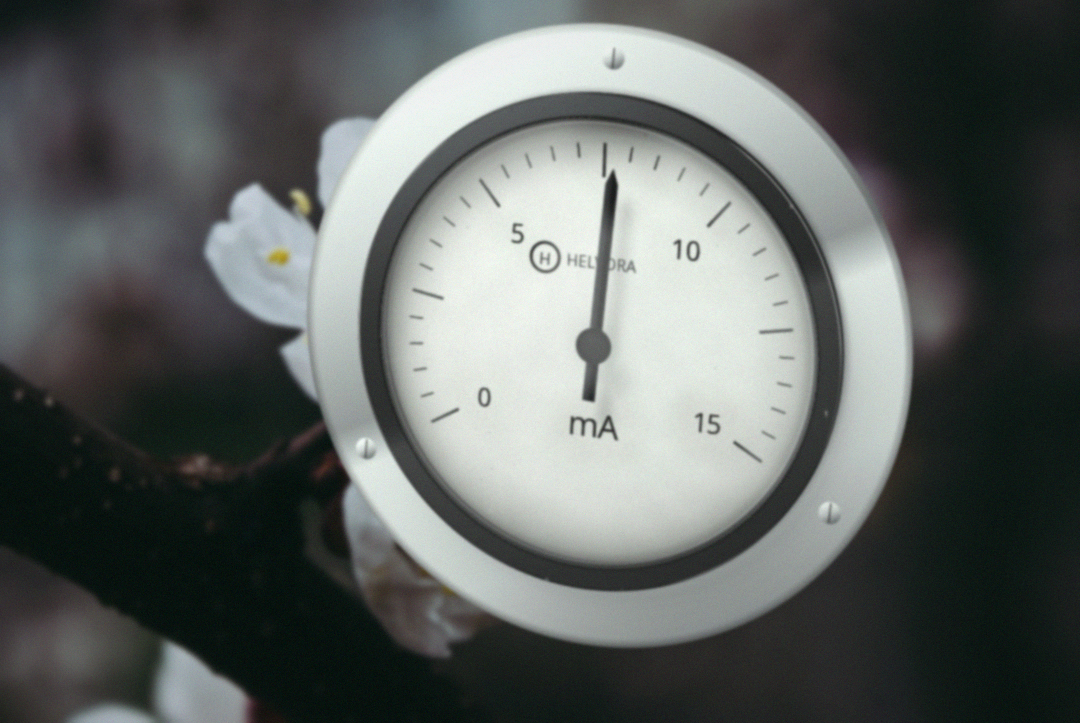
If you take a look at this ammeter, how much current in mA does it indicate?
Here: 7.75 mA
